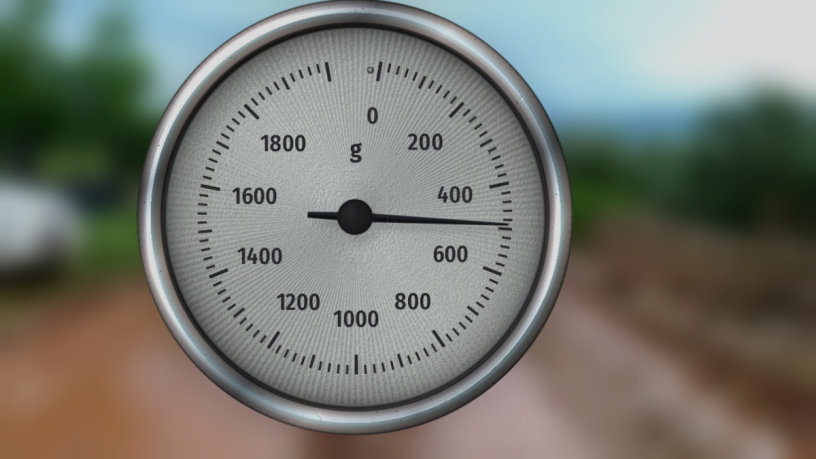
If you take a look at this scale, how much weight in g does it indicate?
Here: 490 g
